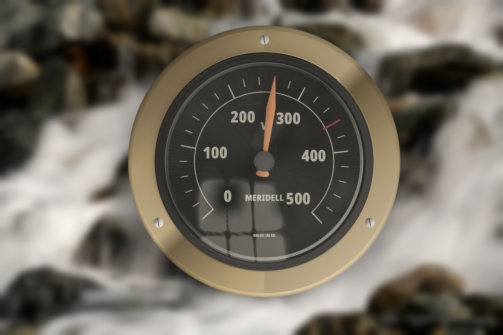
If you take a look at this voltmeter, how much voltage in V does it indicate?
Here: 260 V
